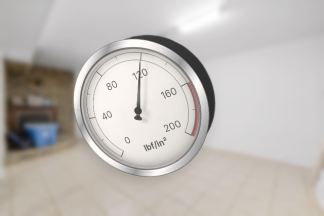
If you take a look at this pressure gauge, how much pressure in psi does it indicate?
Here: 120 psi
